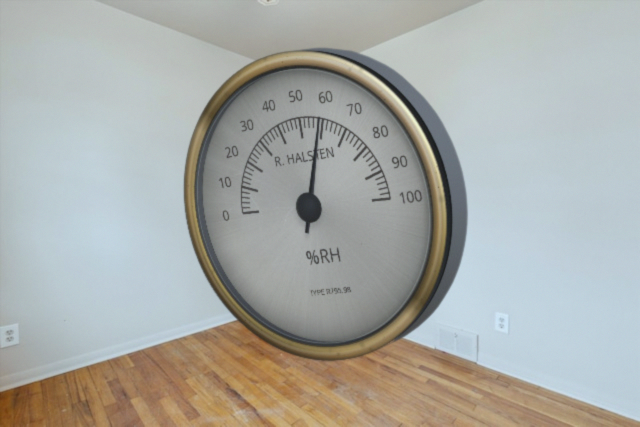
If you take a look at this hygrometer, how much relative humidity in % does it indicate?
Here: 60 %
